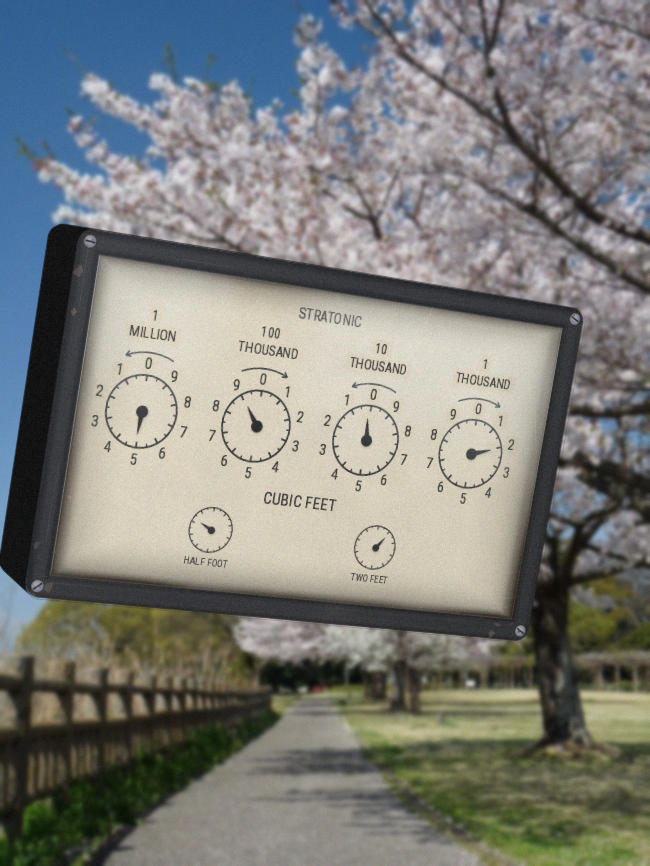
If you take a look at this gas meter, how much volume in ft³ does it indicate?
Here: 490200 ft³
